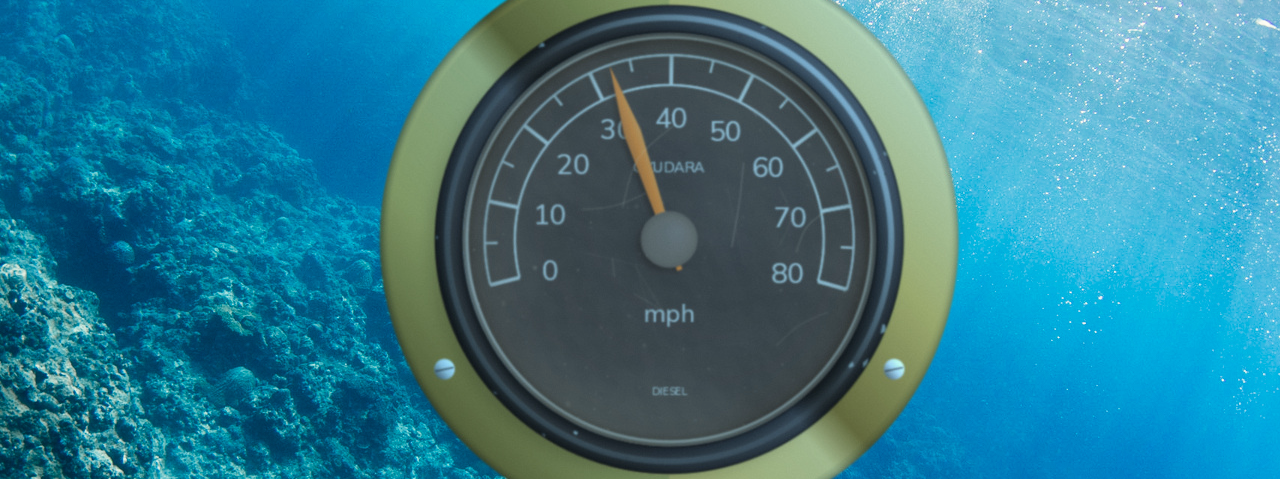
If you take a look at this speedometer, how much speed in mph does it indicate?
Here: 32.5 mph
